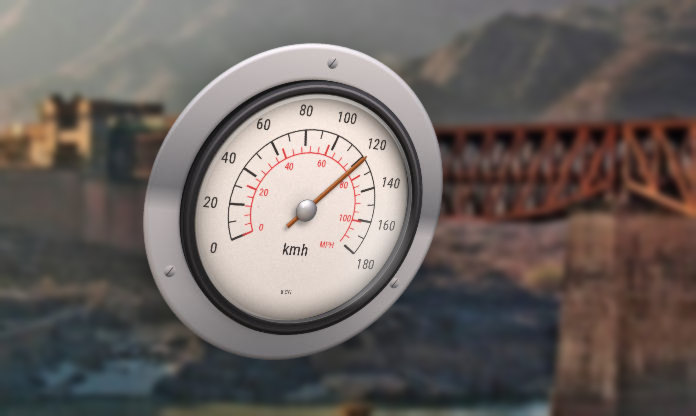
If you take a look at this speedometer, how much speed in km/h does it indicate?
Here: 120 km/h
